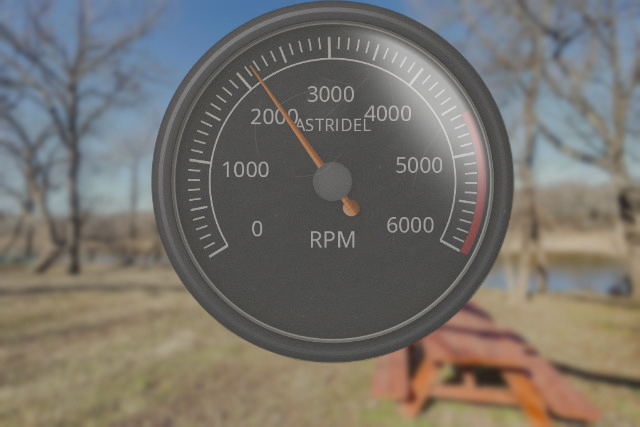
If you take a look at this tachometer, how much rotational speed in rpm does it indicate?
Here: 2150 rpm
